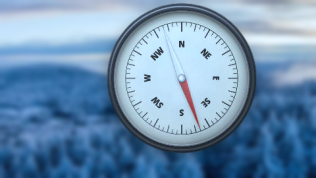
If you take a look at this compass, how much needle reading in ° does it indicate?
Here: 160 °
